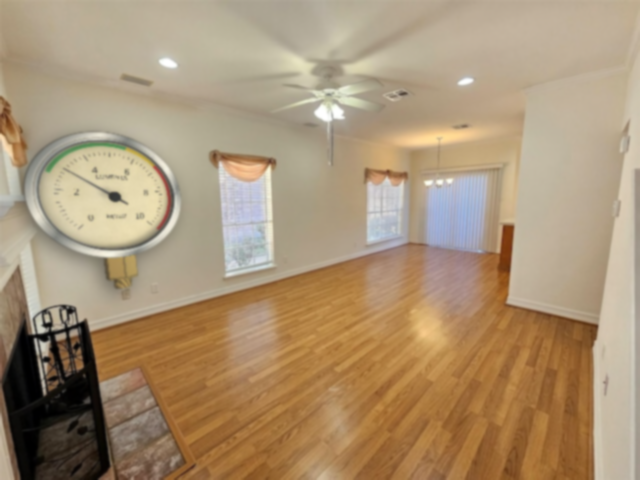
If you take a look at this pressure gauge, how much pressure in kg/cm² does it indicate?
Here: 3 kg/cm²
